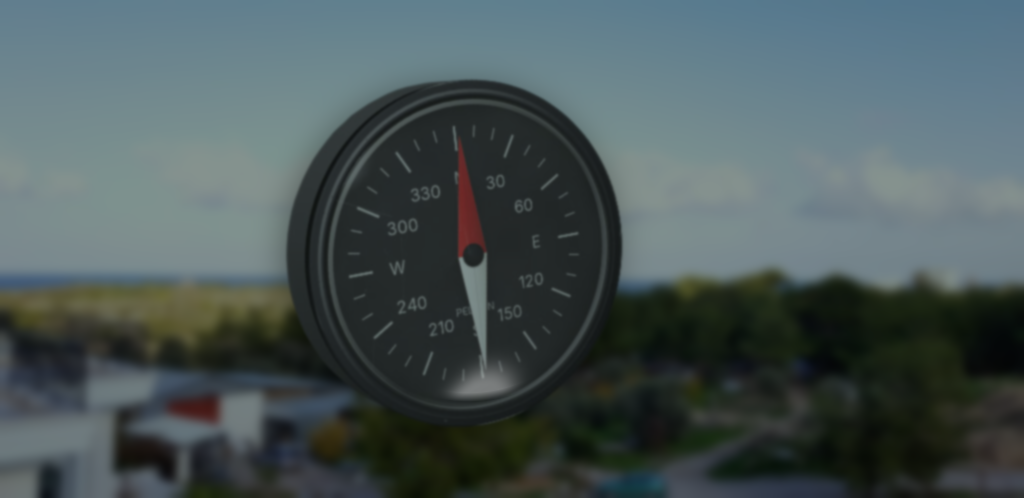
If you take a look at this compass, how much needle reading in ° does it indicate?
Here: 0 °
